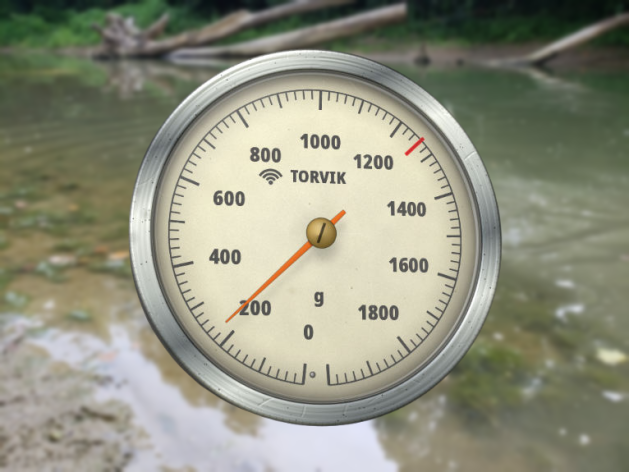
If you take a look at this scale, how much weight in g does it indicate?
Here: 230 g
